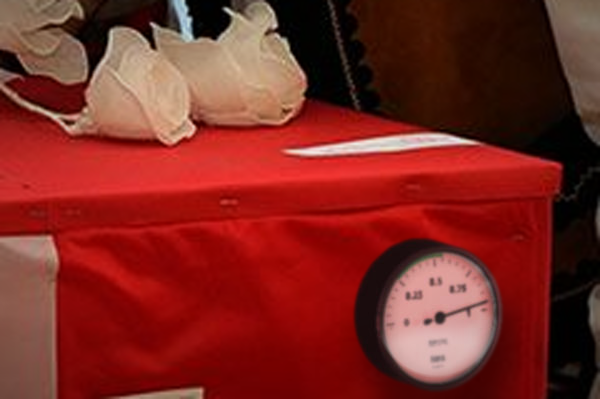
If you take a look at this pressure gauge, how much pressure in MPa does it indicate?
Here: 0.95 MPa
